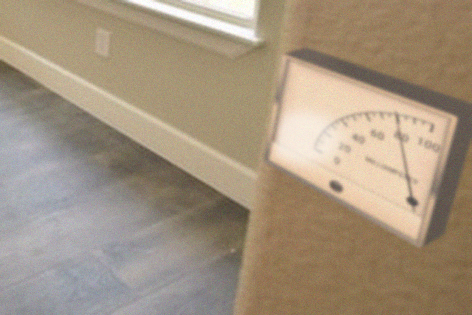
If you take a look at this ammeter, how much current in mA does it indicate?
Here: 80 mA
